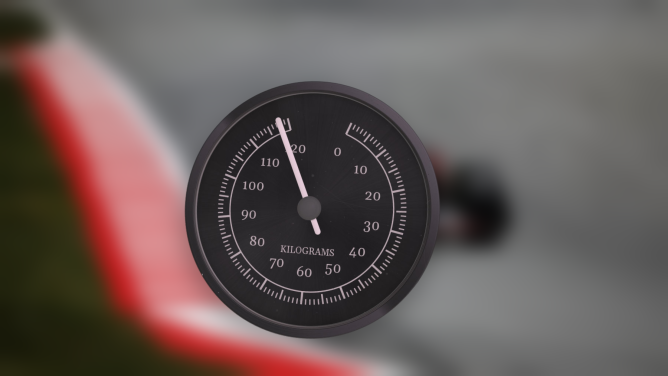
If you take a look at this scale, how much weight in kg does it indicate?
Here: 118 kg
